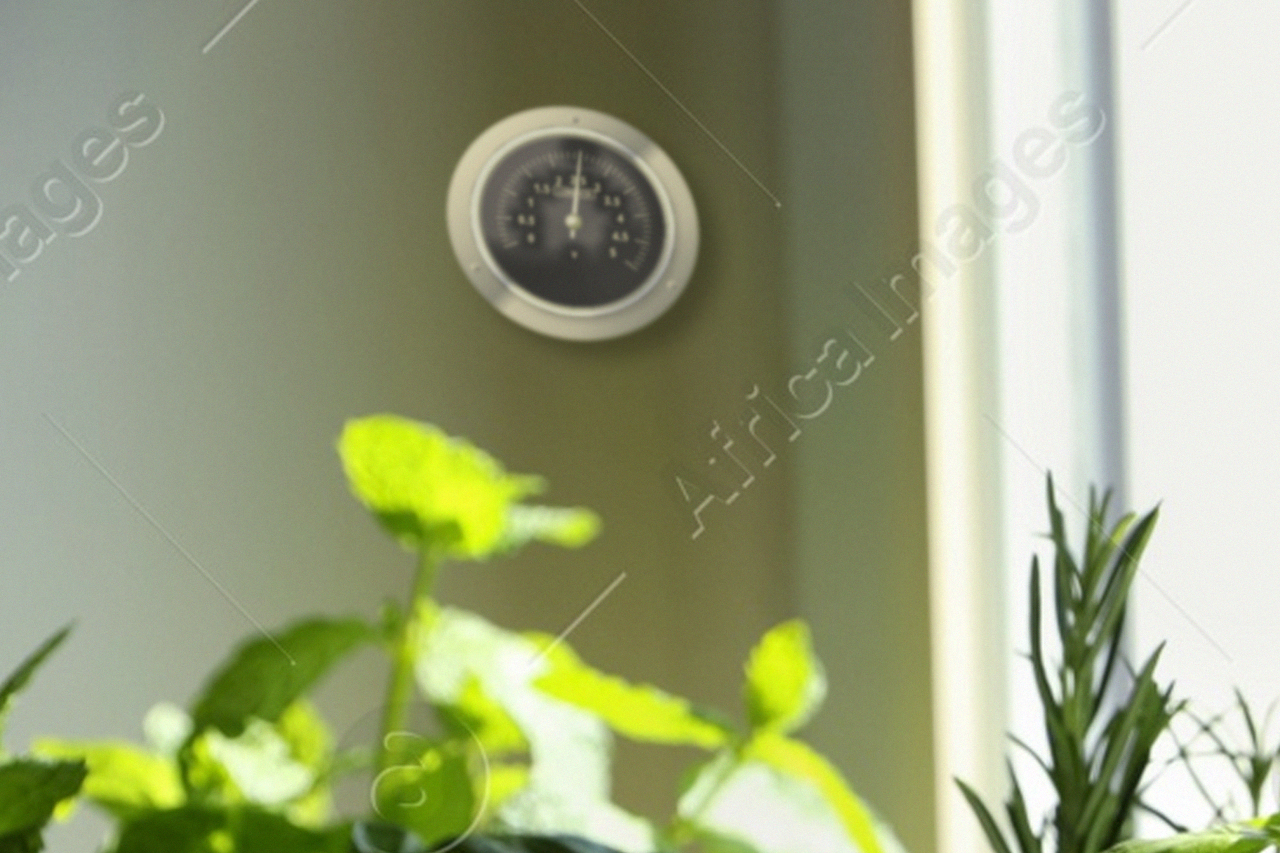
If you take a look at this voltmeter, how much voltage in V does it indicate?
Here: 2.5 V
